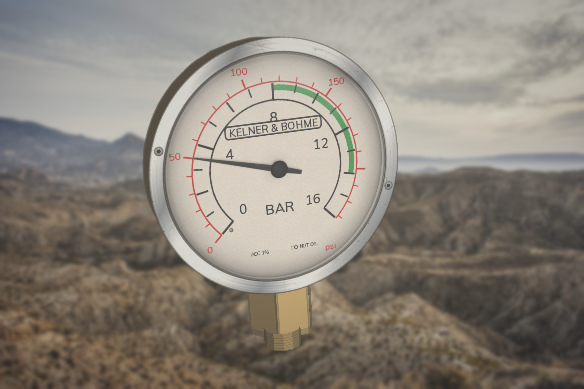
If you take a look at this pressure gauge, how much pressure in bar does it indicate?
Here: 3.5 bar
